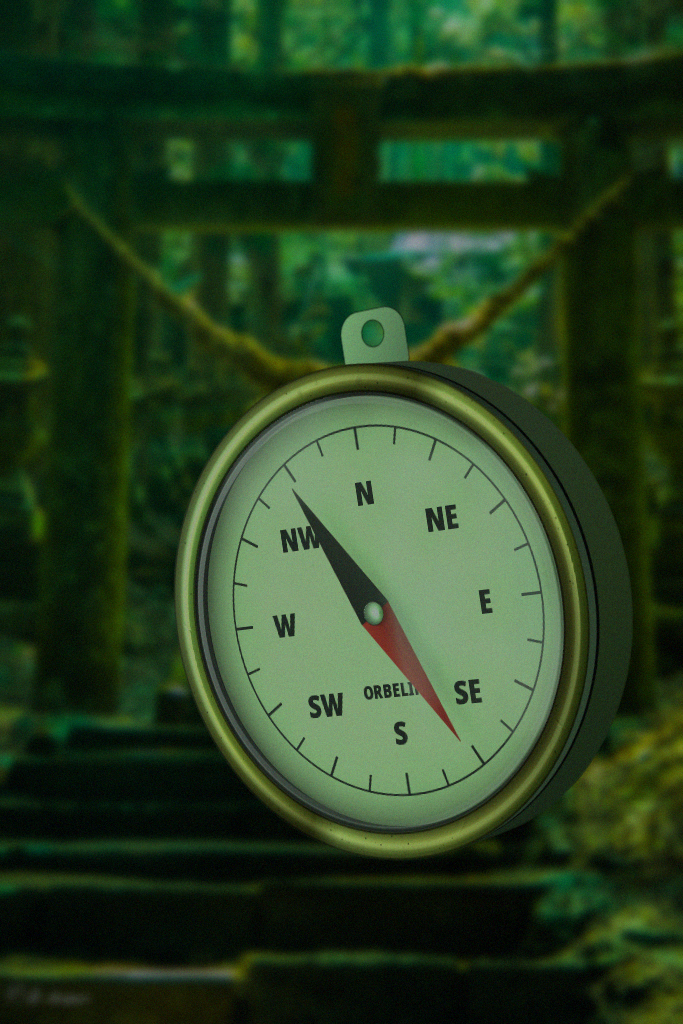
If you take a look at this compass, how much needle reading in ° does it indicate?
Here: 150 °
